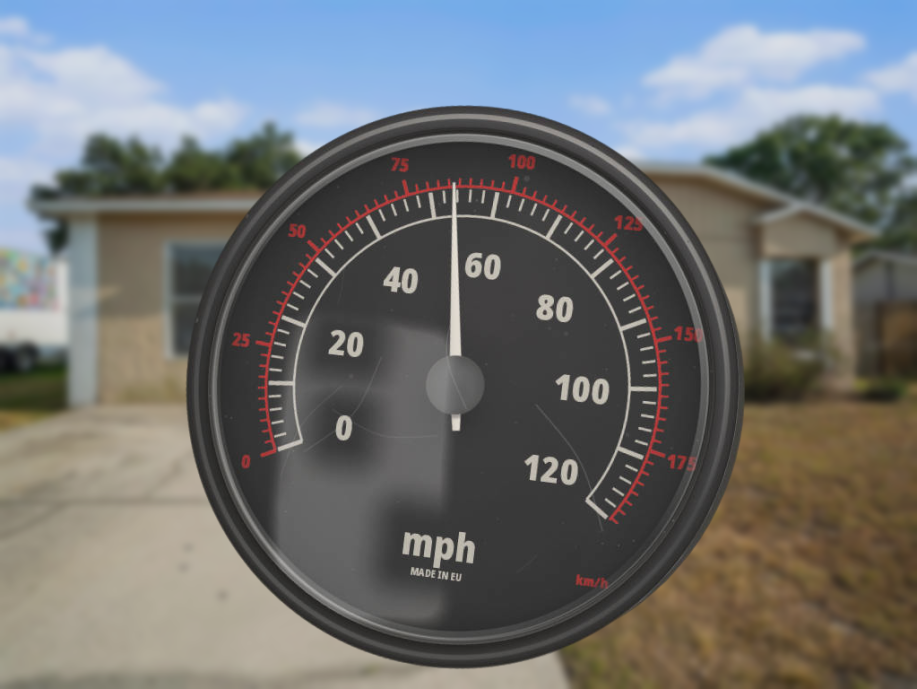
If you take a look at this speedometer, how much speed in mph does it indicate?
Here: 54 mph
